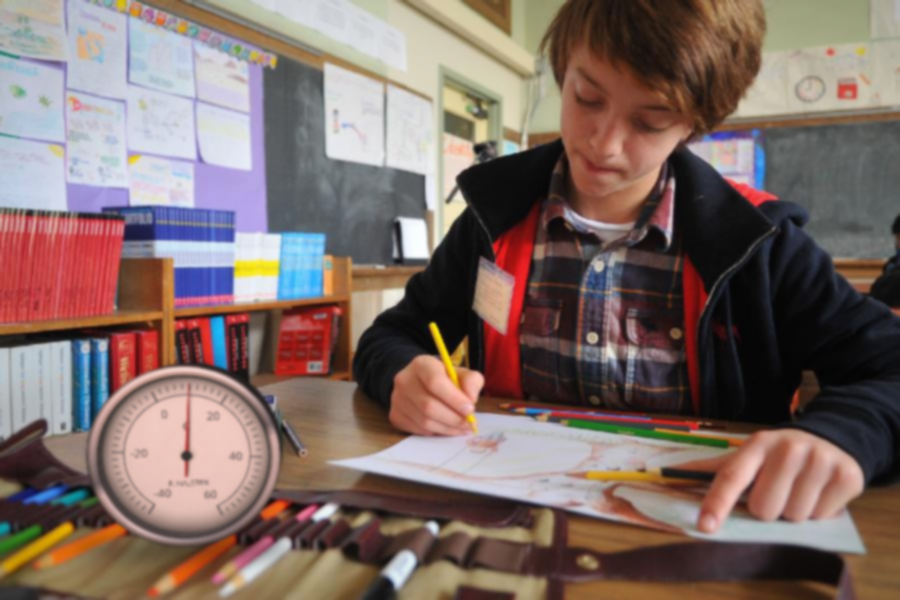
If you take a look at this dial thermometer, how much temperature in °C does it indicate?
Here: 10 °C
